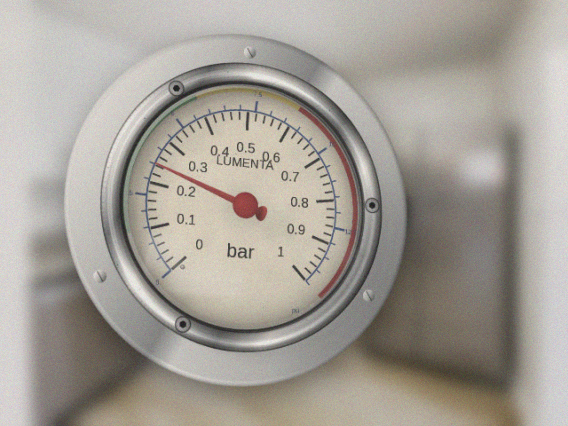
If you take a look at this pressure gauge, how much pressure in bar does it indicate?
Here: 0.24 bar
